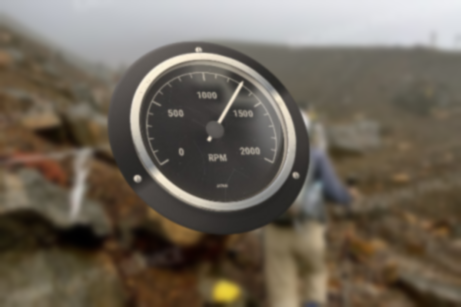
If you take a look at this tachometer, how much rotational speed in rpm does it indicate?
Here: 1300 rpm
